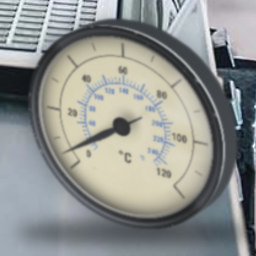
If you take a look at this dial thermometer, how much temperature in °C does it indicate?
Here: 5 °C
